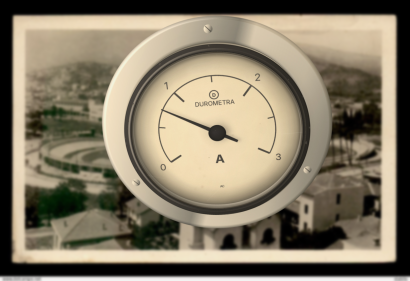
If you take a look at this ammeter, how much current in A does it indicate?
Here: 0.75 A
